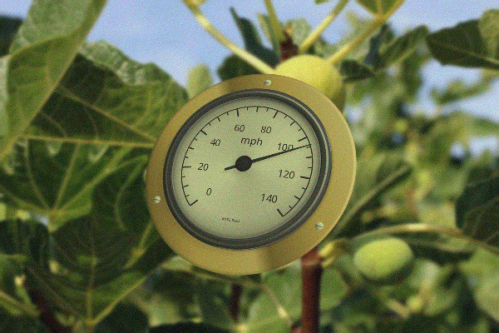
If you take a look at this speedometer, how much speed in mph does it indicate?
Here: 105 mph
